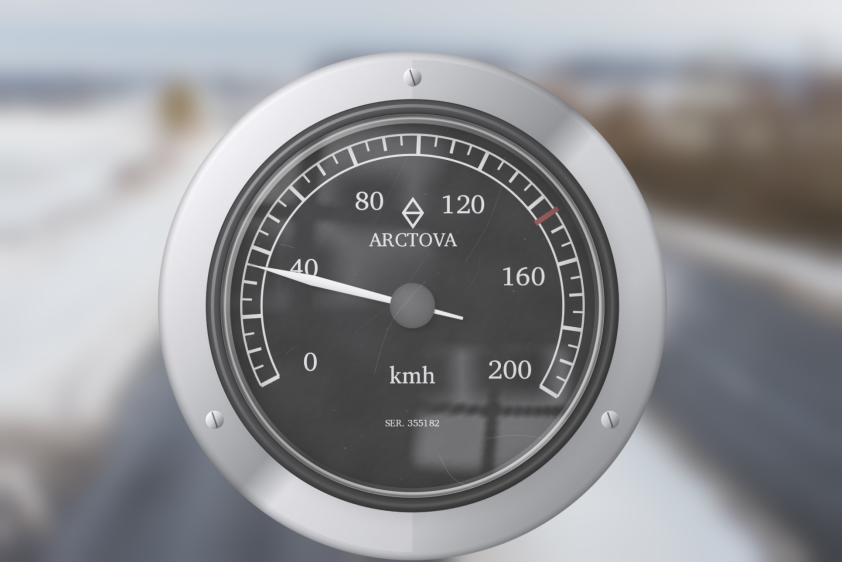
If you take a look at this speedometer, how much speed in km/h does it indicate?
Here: 35 km/h
